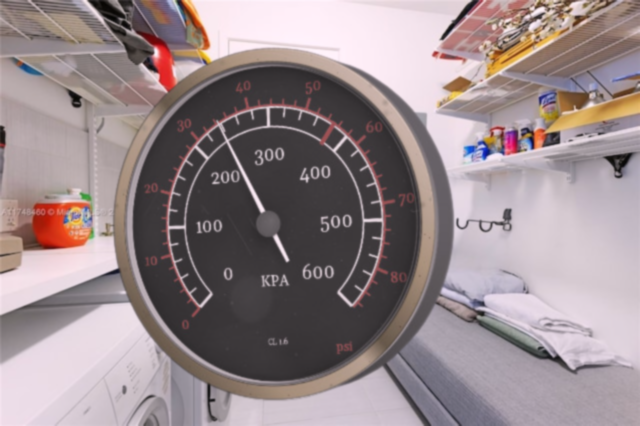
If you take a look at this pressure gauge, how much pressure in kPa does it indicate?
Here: 240 kPa
